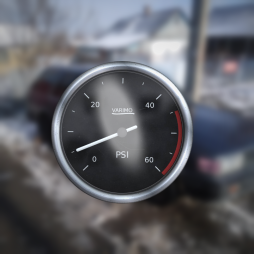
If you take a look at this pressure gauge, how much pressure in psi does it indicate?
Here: 5 psi
